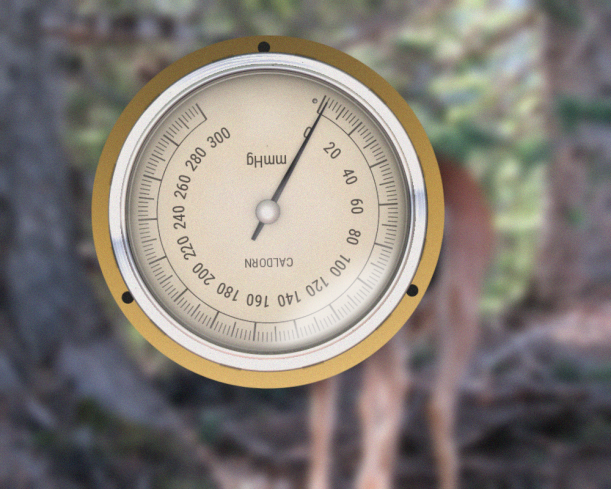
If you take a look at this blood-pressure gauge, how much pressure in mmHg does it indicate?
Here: 2 mmHg
